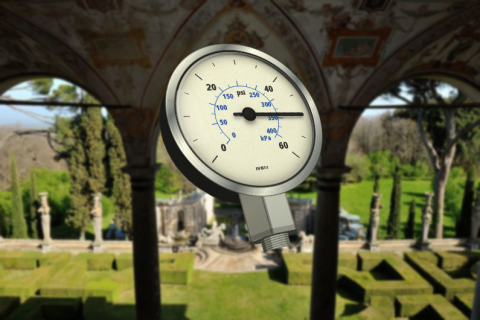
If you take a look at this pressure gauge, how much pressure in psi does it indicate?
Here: 50 psi
